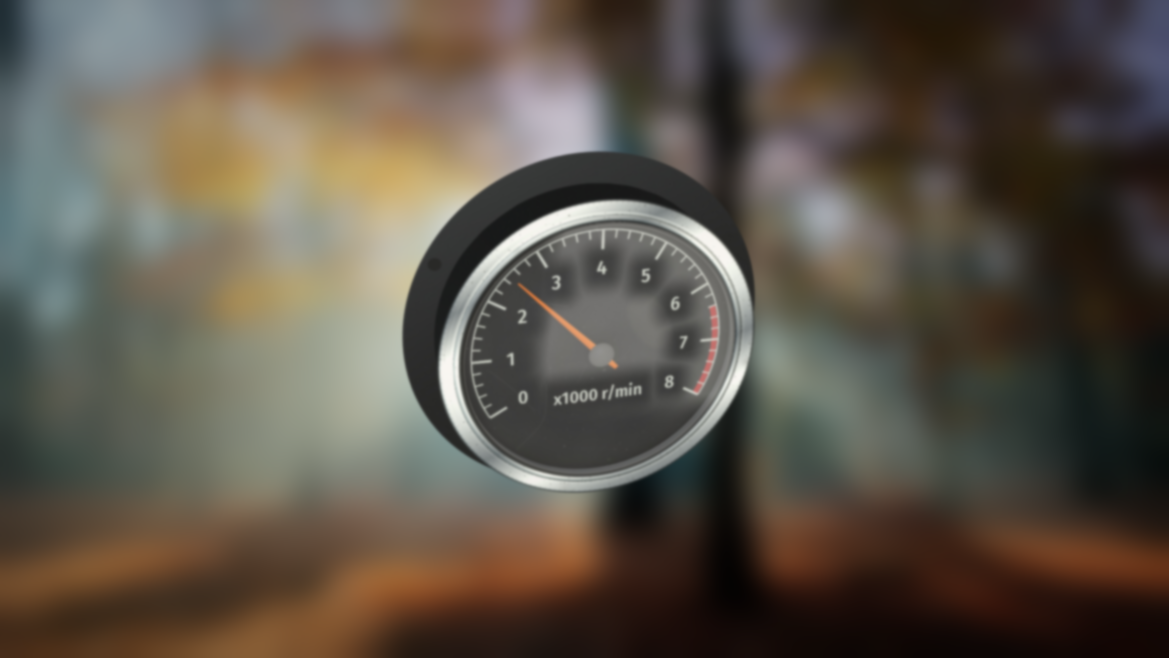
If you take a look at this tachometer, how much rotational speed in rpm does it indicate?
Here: 2500 rpm
